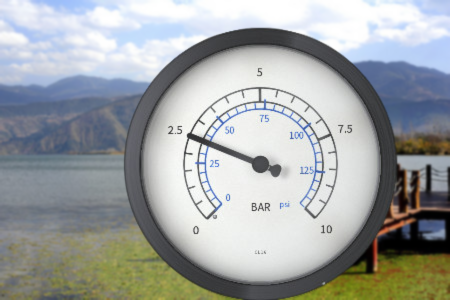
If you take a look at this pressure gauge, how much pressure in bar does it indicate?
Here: 2.5 bar
